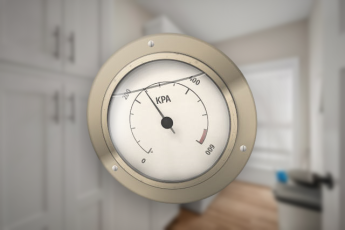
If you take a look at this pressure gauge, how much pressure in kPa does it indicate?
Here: 250 kPa
